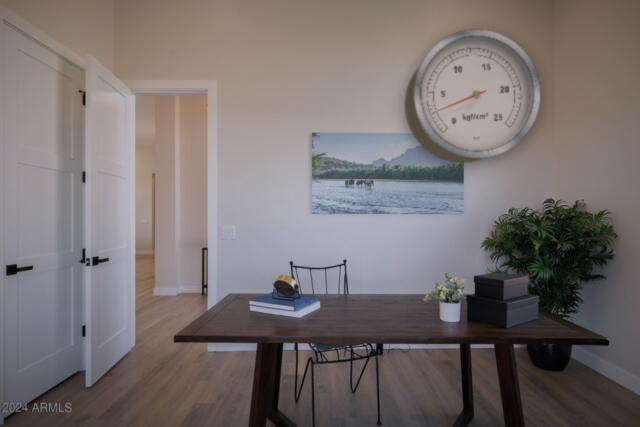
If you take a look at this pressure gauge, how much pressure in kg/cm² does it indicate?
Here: 2.5 kg/cm²
